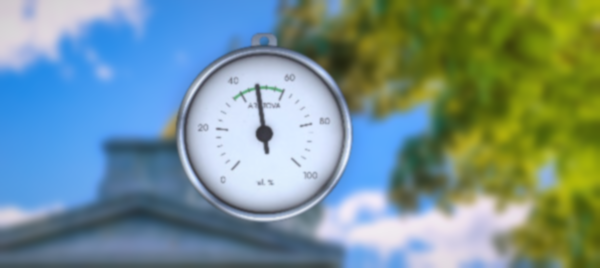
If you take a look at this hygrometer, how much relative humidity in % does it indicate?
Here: 48 %
